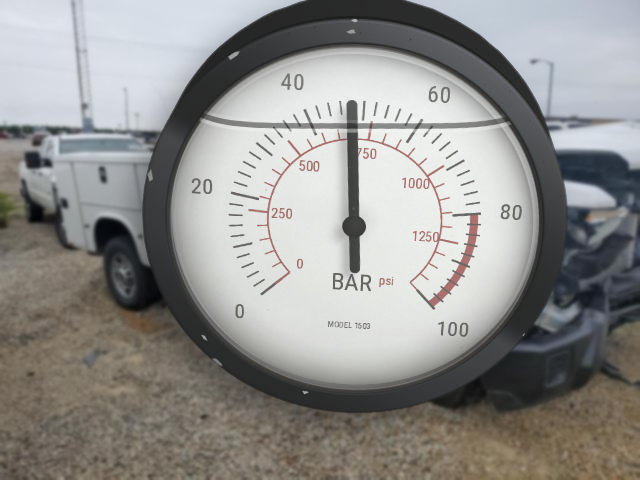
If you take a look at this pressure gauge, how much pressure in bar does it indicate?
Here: 48 bar
